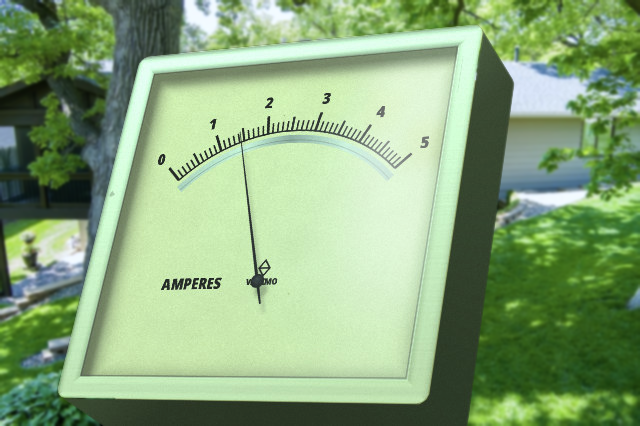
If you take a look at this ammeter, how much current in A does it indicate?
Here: 1.5 A
